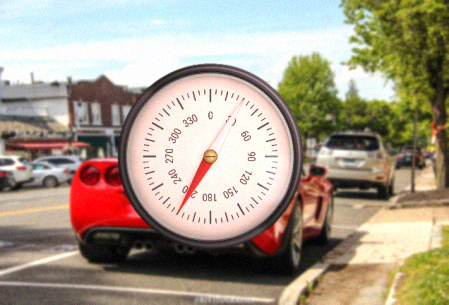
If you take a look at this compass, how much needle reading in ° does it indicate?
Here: 210 °
